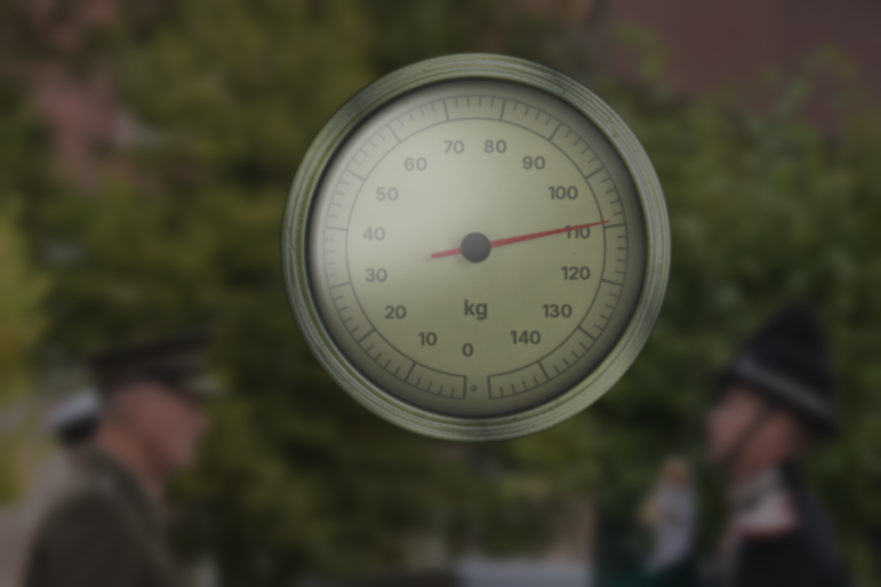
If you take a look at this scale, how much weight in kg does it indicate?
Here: 109 kg
